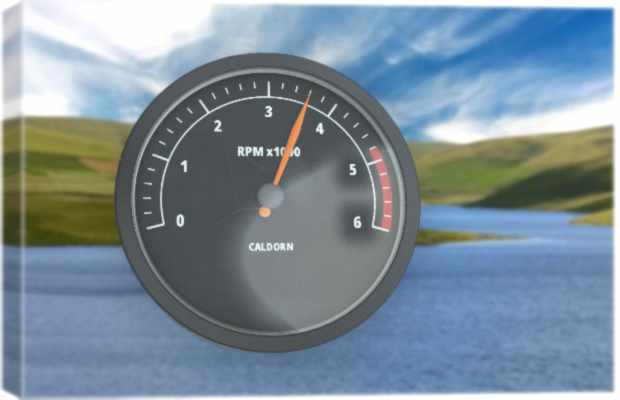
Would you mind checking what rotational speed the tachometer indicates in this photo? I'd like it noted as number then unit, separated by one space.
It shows 3600 rpm
